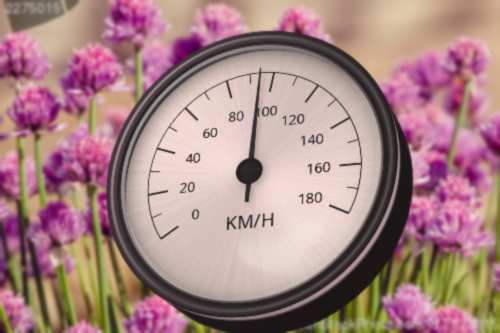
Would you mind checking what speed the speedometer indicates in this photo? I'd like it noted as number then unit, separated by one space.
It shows 95 km/h
